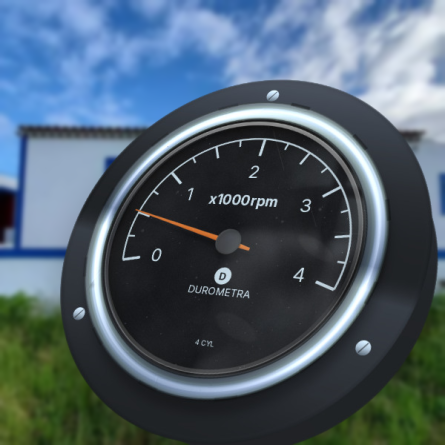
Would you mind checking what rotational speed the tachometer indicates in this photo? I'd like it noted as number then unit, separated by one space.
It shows 500 rpm
